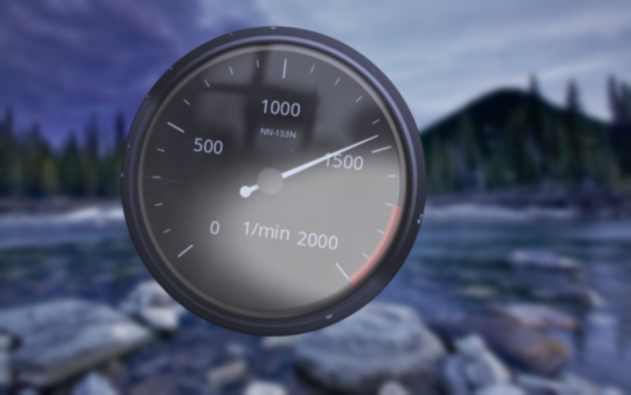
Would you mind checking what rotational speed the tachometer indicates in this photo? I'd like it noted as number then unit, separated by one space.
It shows 1450 rpm
